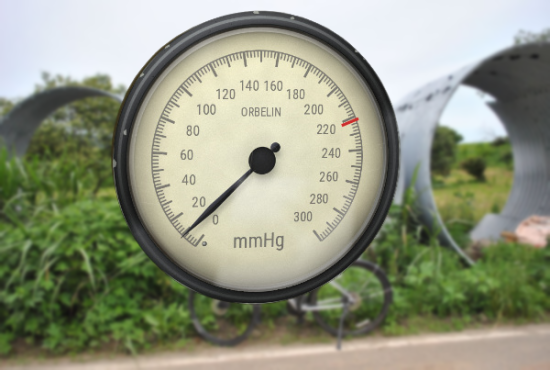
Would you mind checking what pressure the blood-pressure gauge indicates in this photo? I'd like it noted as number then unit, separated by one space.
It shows 10 mmHg
